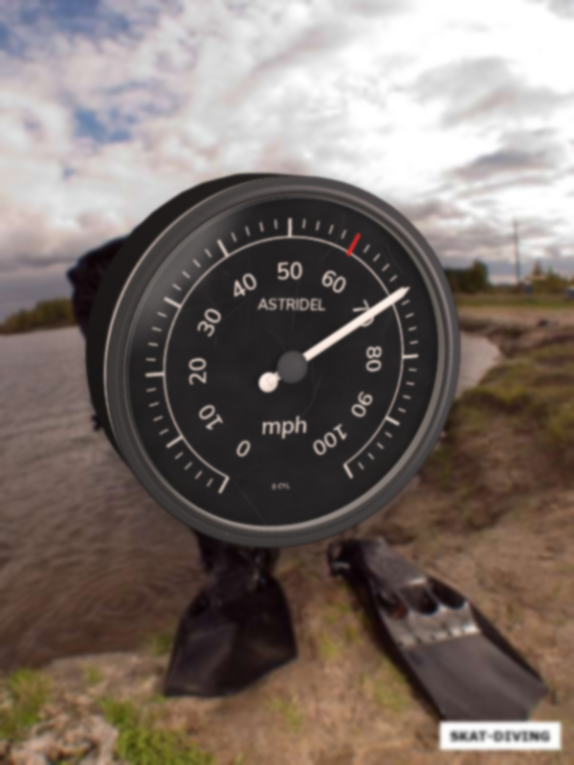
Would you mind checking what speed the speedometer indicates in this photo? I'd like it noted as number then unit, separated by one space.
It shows 70 mph
